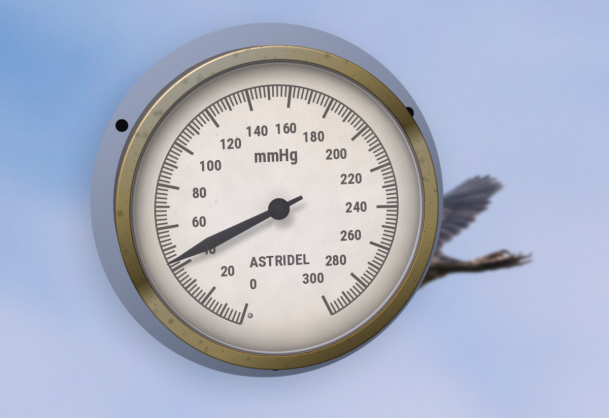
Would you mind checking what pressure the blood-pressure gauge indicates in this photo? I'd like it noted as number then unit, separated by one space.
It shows 44 mmHg
